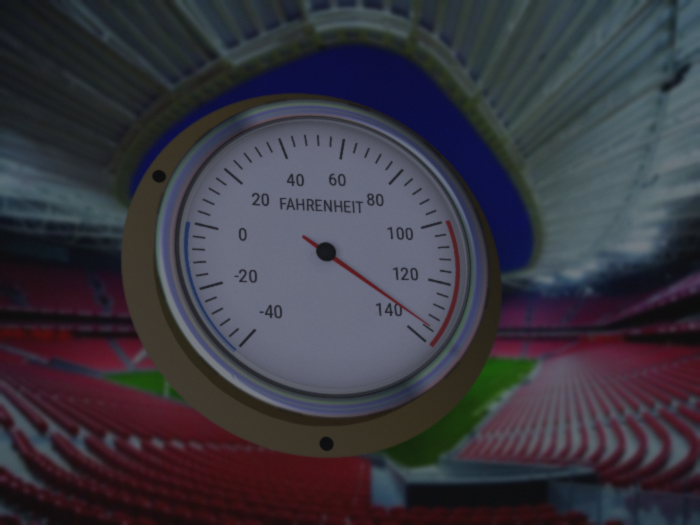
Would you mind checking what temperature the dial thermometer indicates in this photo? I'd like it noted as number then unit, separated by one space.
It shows 136 °F
